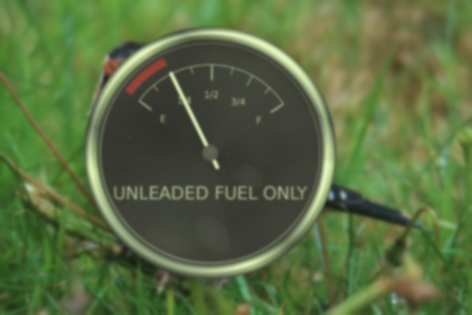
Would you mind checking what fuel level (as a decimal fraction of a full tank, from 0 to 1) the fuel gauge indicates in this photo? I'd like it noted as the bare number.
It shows 0.25
